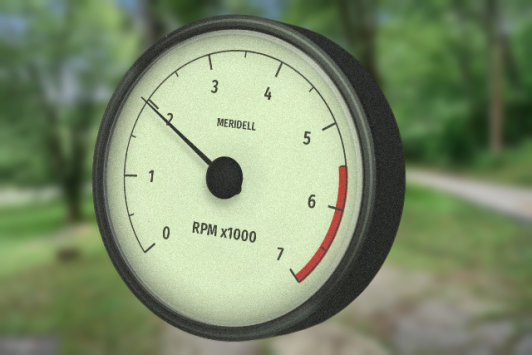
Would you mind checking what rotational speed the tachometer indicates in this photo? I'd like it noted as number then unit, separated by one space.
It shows 2000 rpm
